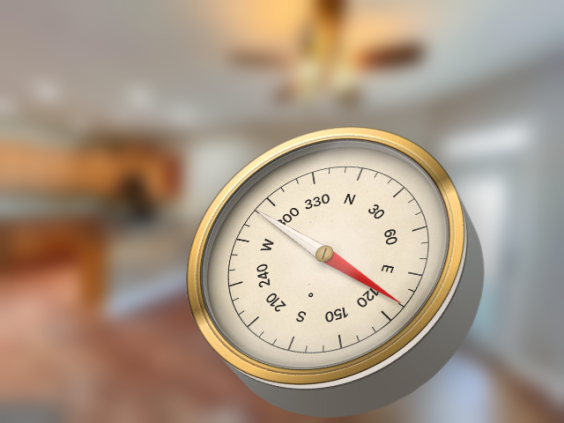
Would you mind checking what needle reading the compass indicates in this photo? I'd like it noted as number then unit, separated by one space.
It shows 110 °
